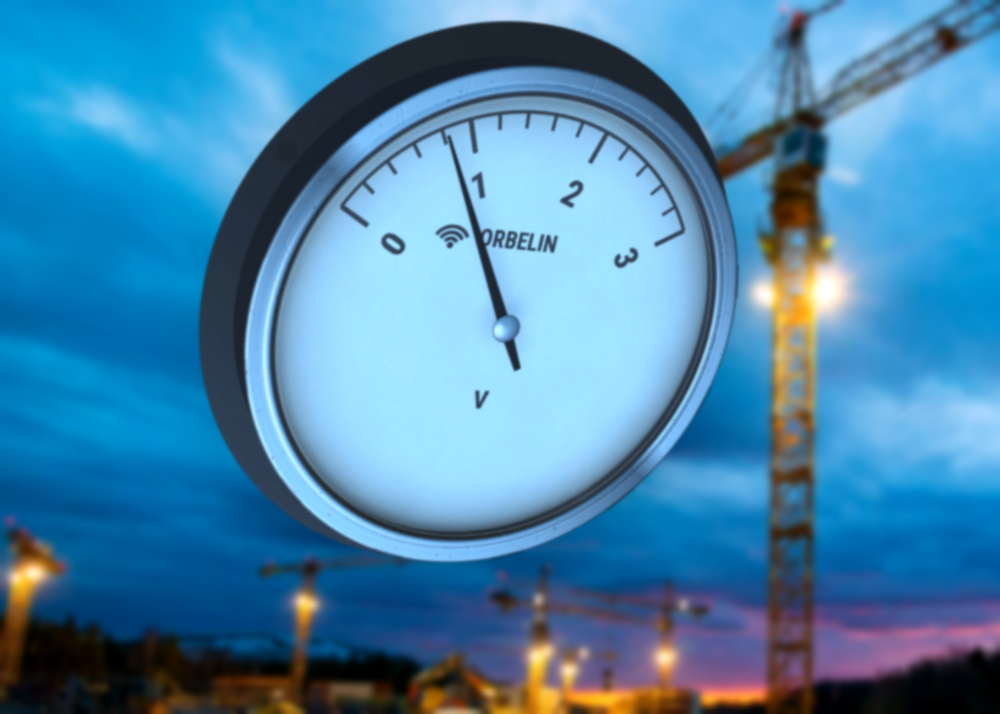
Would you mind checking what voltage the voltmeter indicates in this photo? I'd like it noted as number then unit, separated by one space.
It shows 0.8 V
